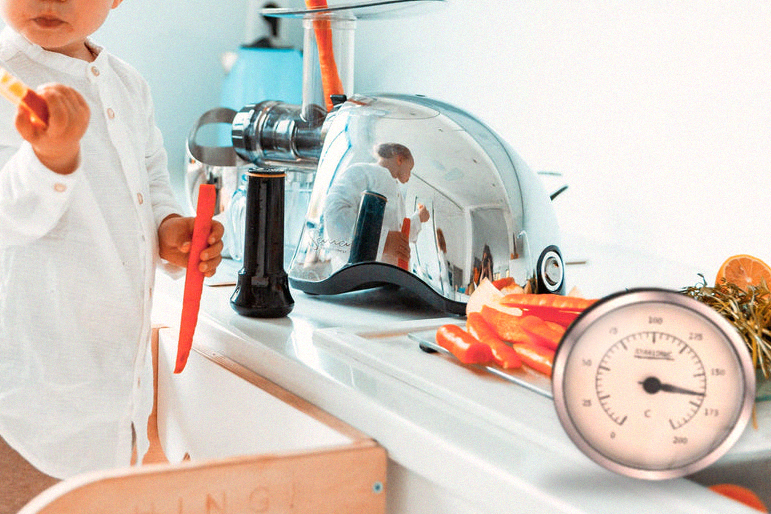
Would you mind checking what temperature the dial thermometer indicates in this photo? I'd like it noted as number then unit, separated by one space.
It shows 165 °C
